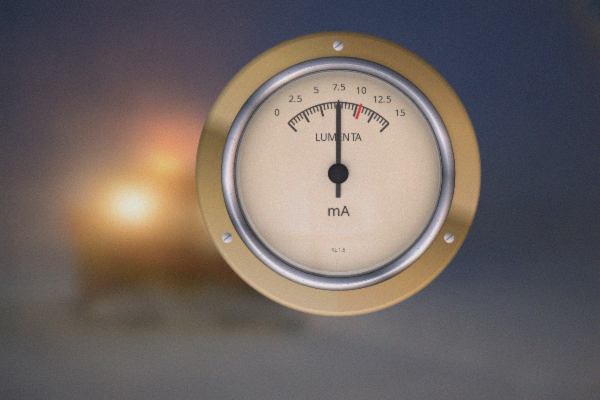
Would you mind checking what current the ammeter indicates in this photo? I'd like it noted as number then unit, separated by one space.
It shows 7.5 mA
